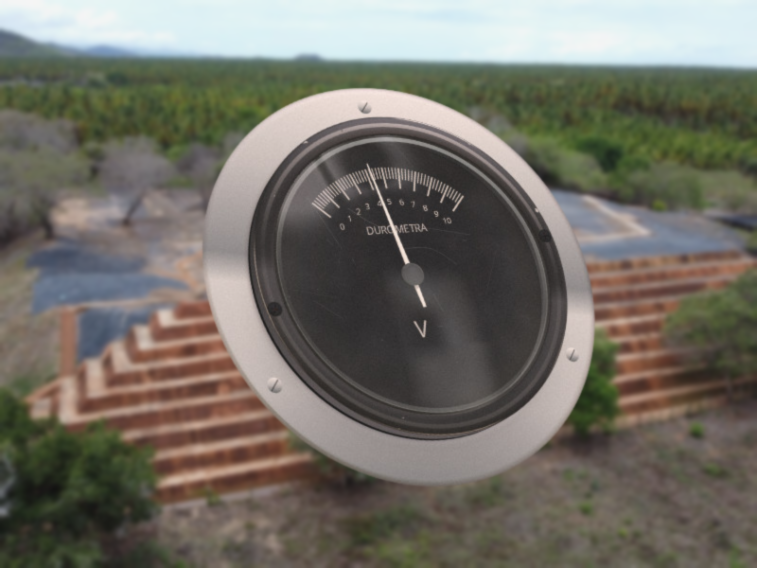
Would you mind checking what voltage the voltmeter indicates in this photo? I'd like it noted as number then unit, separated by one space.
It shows 4 V
